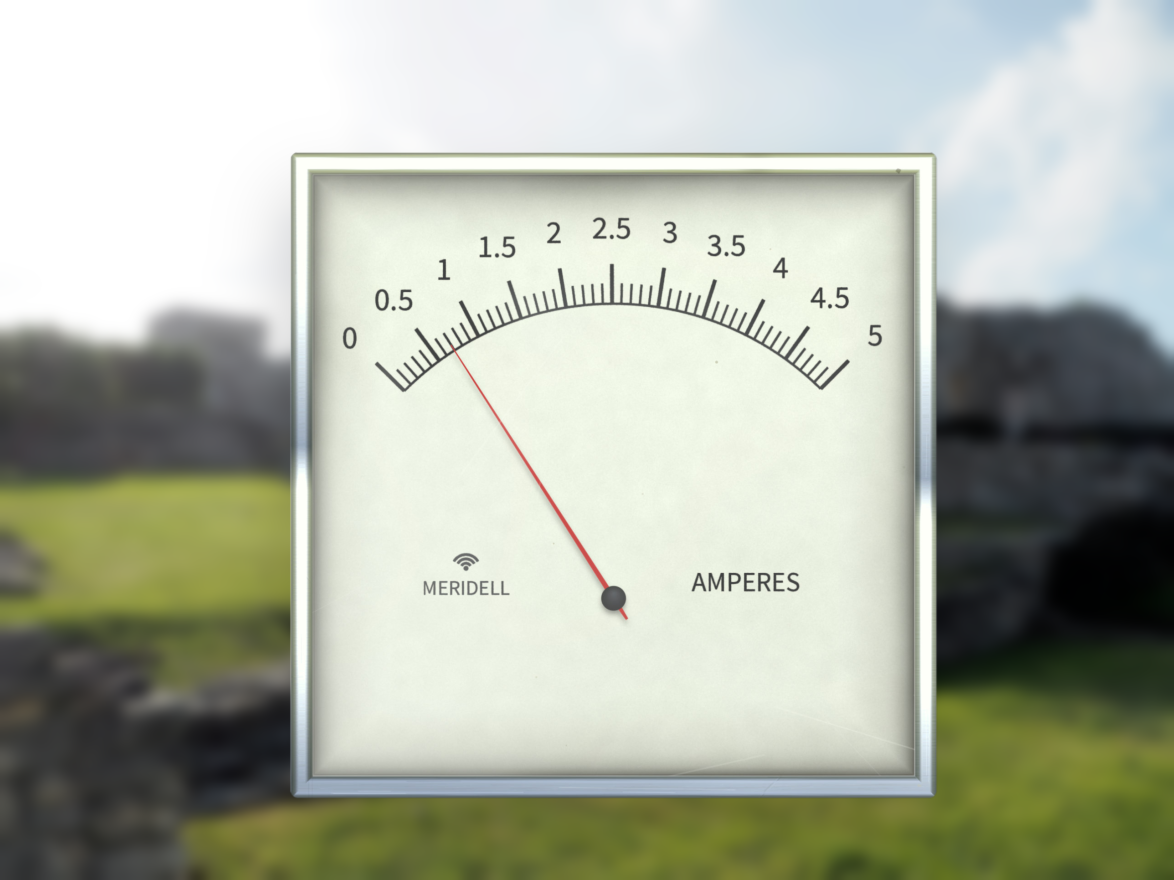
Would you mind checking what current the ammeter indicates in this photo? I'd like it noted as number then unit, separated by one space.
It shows 0.7 A
